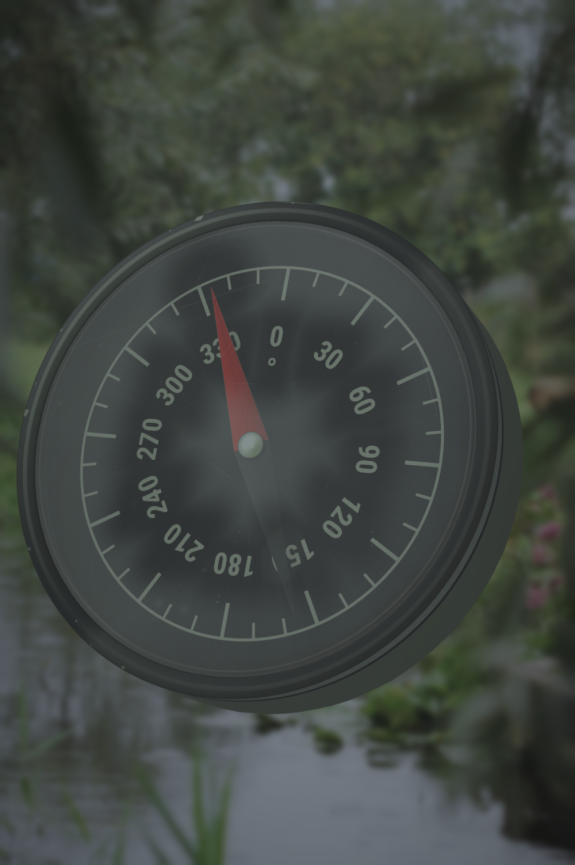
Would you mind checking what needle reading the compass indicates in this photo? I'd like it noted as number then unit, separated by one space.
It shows 335 °
